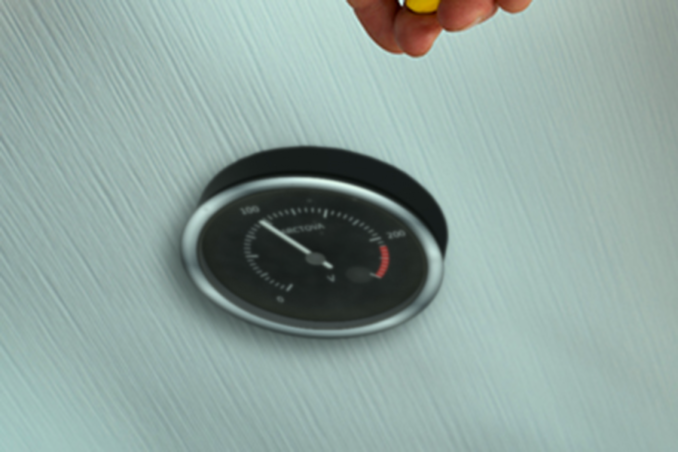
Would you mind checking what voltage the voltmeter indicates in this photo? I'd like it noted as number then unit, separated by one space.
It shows 100 V
